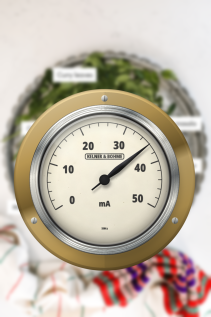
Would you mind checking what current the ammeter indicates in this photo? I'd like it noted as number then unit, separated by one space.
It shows 36 mA
